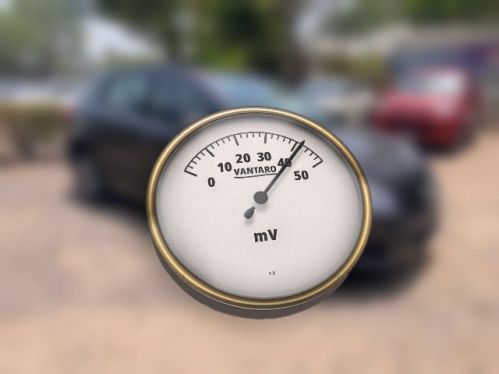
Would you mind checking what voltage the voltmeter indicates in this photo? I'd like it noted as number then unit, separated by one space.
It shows 42 mV
